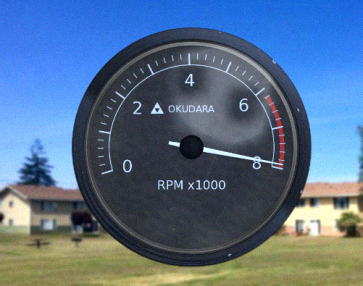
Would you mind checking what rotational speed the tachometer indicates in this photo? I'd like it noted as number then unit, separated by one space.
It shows 7900 rpm
